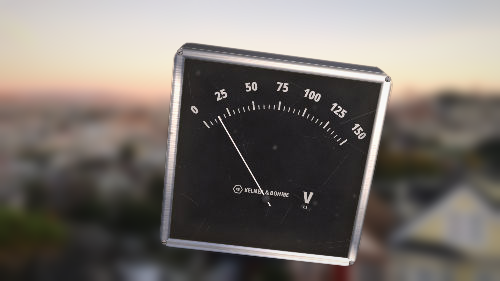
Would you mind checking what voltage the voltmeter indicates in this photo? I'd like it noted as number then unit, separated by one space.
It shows 15 V
